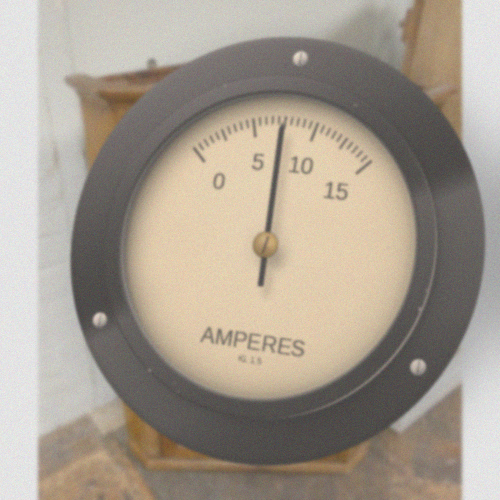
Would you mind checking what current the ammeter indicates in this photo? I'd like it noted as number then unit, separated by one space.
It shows 7.5 A
